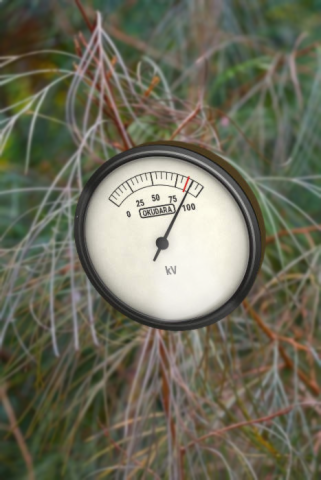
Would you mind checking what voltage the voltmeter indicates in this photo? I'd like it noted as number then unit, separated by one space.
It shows 90 kV
